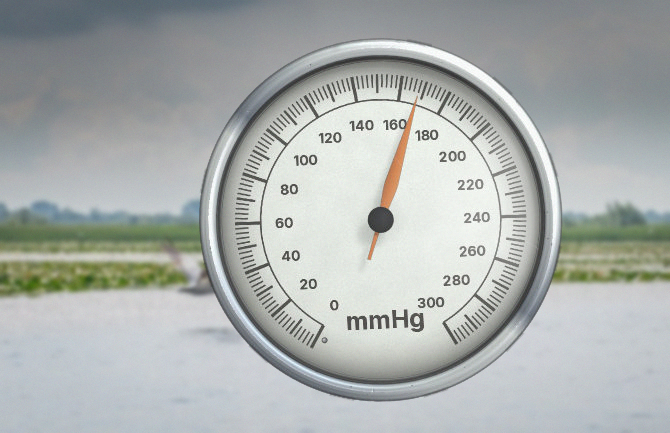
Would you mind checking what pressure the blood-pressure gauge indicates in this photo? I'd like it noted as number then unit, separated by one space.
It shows 168 mmHg
